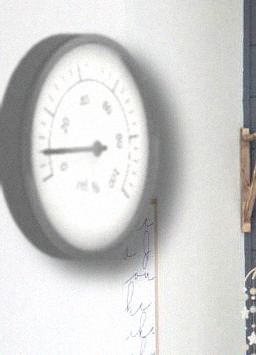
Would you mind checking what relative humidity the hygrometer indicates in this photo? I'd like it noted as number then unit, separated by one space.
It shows 8 %
